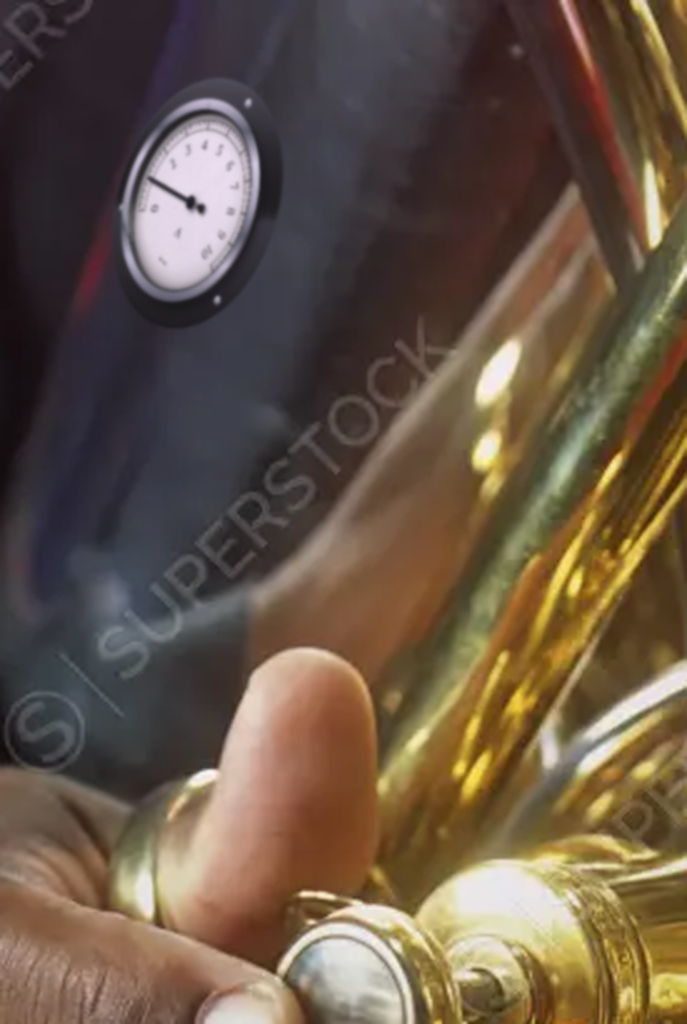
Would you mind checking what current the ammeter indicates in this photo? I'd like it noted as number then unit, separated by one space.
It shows 1 A
